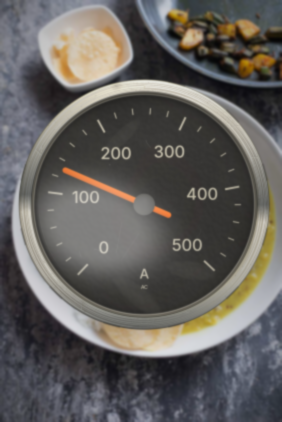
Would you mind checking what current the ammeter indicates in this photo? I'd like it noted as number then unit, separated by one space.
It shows 130 A
